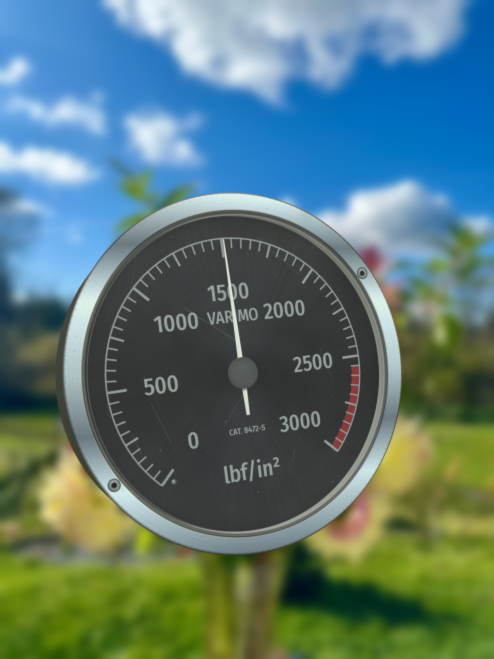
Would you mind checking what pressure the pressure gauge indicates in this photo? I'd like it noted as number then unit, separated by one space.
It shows 1500 psi
